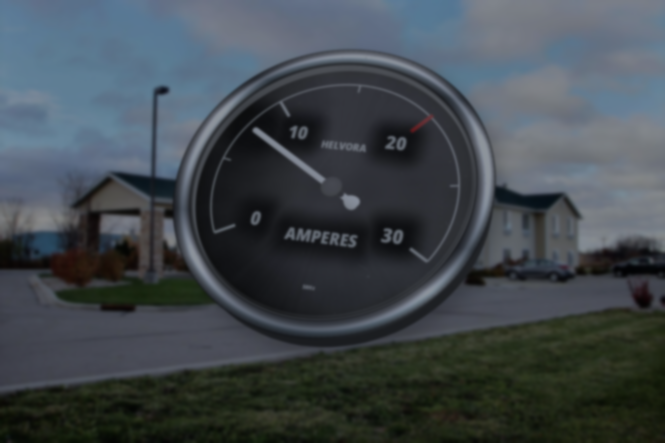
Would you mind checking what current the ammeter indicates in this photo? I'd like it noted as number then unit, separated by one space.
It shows 7.5 A
